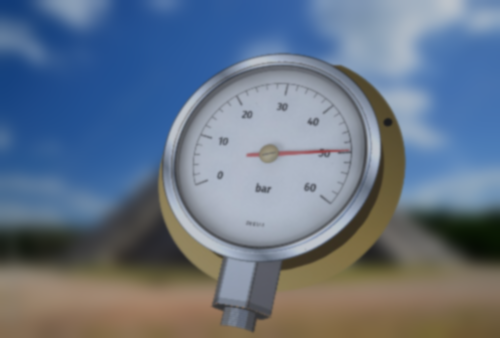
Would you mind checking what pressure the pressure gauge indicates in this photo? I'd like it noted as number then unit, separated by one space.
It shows 50 bar
